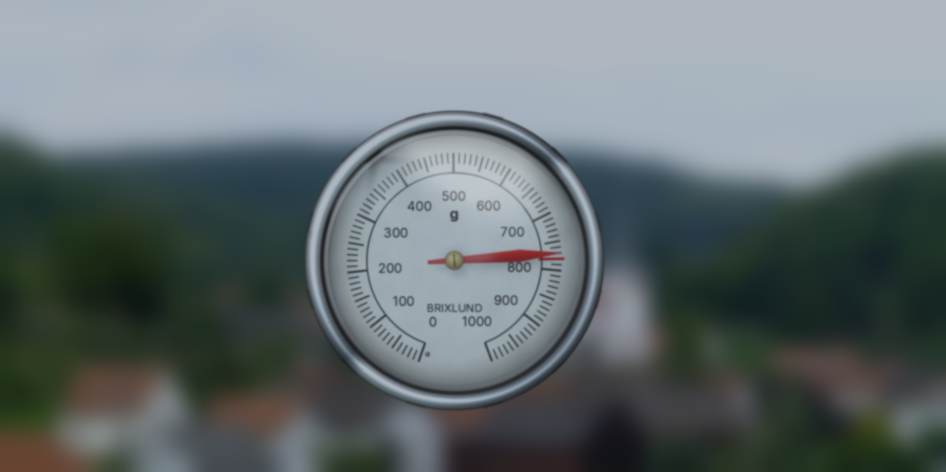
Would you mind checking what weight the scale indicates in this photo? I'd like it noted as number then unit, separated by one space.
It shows 770 g
